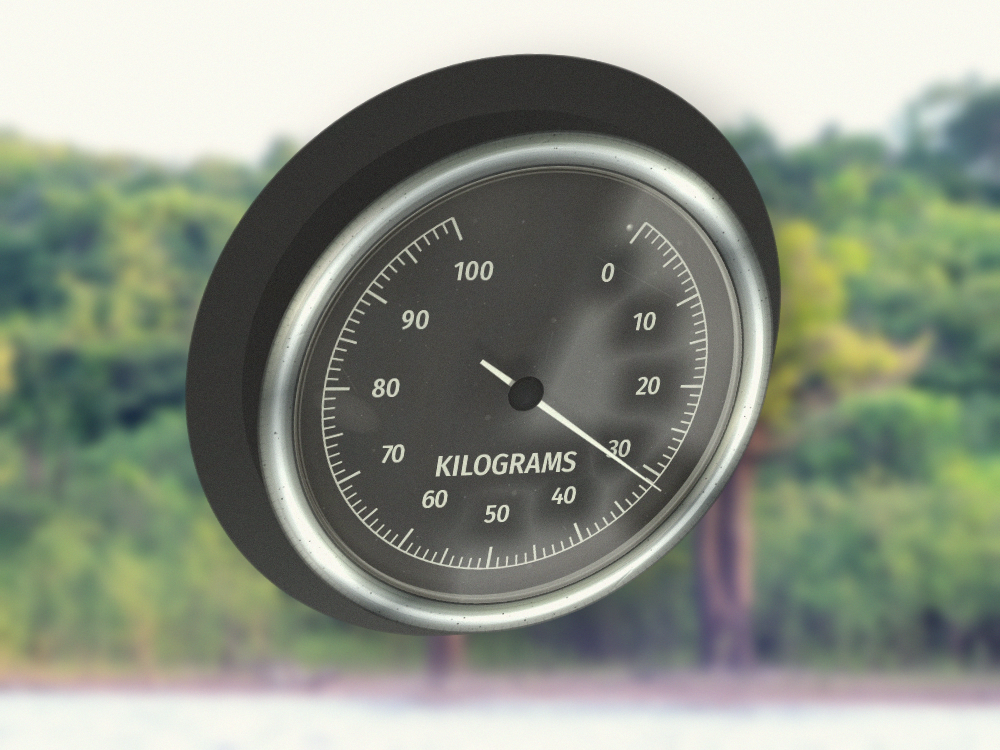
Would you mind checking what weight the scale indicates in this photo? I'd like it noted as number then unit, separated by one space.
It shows 31 kg
